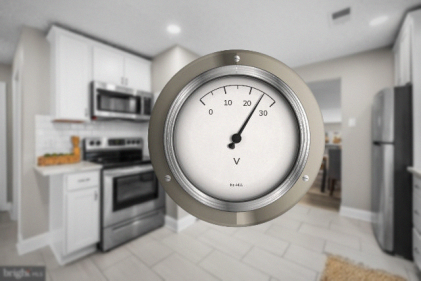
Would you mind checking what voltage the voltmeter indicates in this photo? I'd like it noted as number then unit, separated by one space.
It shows 25 V
